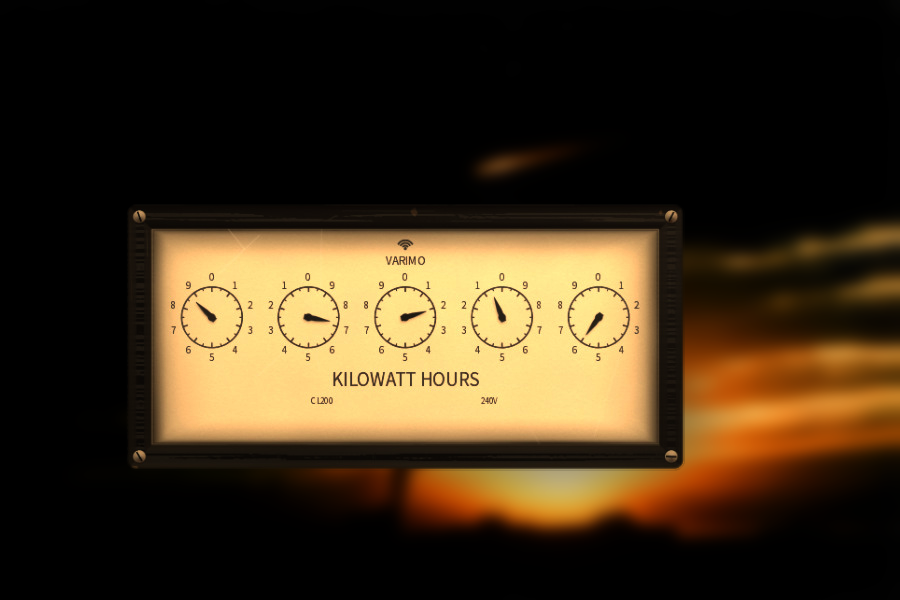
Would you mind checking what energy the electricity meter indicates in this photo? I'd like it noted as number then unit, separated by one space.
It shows 87206 kWh
